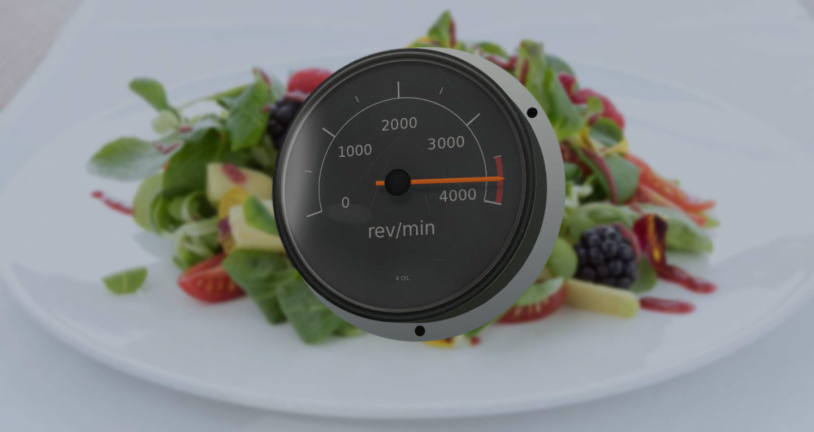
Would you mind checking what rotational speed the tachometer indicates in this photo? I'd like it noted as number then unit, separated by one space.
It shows 3750 rpm
